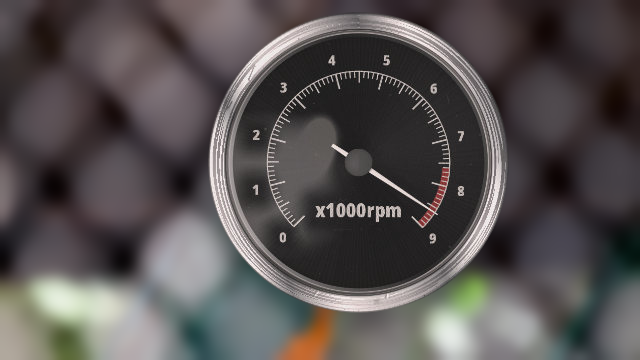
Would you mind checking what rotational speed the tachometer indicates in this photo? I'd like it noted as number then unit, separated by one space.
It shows 8600 rpm
